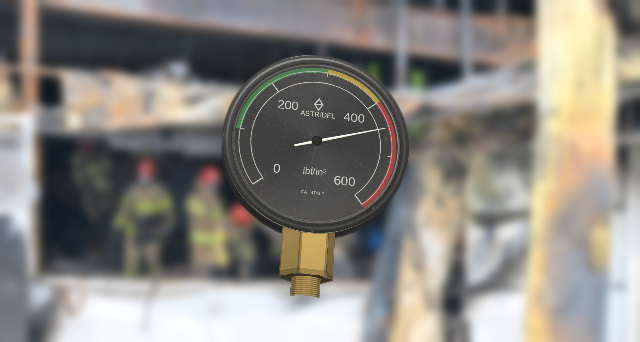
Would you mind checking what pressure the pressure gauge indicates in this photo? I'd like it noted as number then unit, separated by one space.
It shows 450 psi
